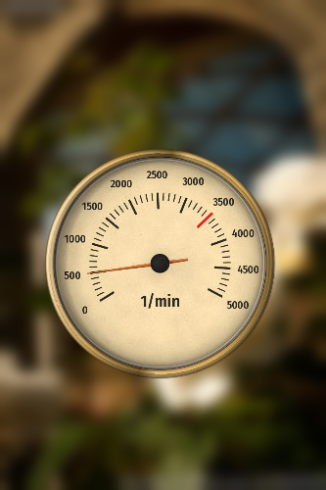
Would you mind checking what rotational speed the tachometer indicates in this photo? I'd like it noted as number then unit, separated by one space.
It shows 500 rpm
